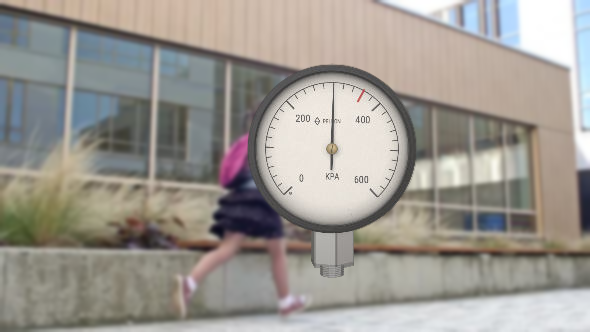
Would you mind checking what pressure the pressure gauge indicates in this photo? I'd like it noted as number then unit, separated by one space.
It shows 300 kPa
